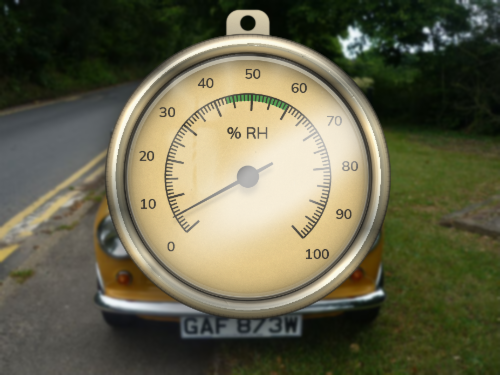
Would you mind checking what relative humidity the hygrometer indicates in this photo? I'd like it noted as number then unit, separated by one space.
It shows 5 %
